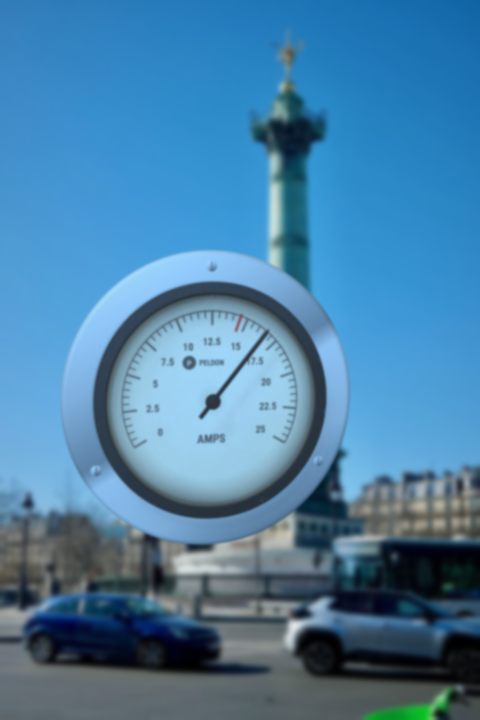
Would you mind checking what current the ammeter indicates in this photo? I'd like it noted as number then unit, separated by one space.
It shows 16.5 A
